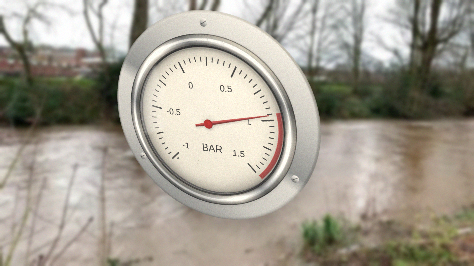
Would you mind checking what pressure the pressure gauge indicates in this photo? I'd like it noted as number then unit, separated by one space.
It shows 0.95 bar
